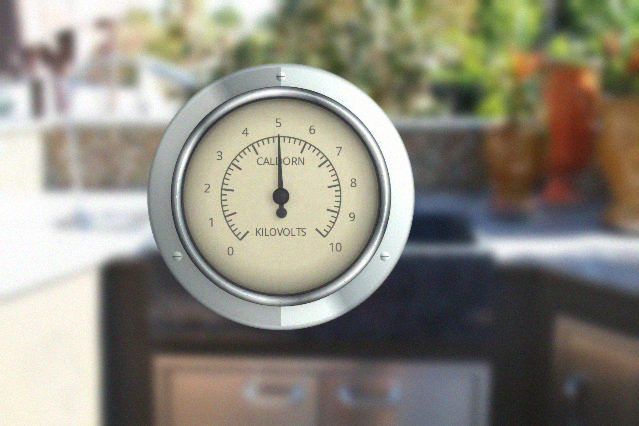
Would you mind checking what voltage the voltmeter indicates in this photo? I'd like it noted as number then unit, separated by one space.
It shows 5 kV
